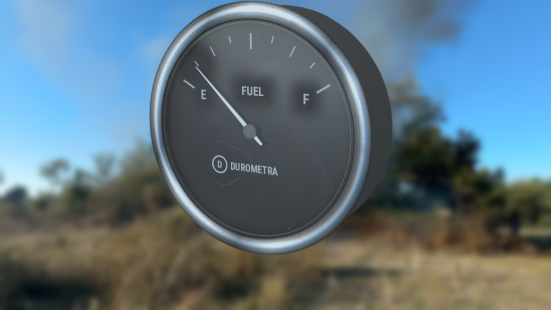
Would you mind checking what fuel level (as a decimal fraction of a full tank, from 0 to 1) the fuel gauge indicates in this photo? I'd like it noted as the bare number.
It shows 0.125
